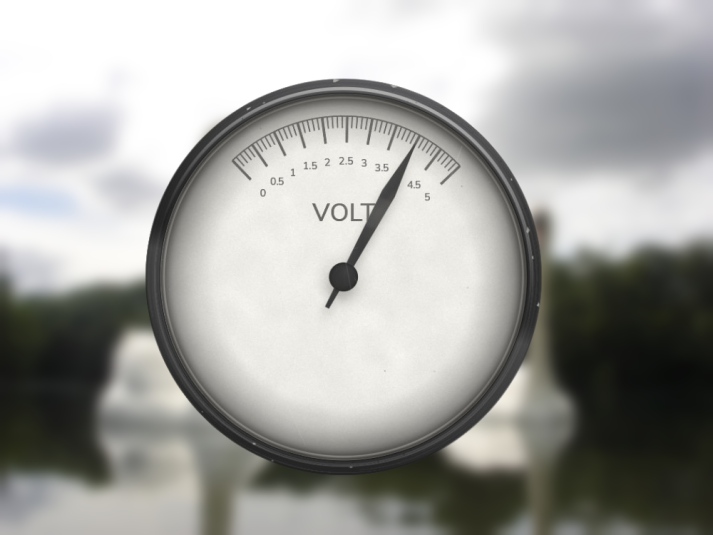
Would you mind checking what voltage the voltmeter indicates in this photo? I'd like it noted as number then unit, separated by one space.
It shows 4 V
